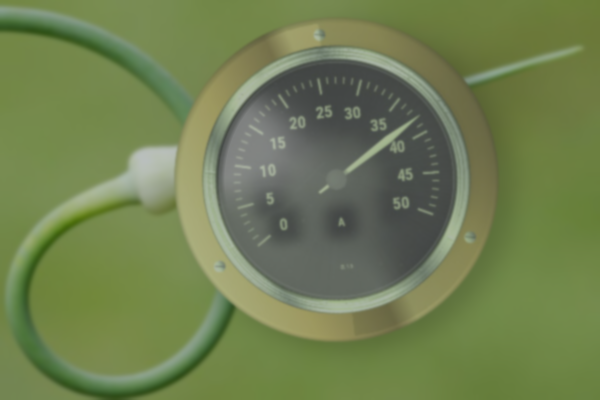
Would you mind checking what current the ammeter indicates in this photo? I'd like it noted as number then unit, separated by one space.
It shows 38 A
